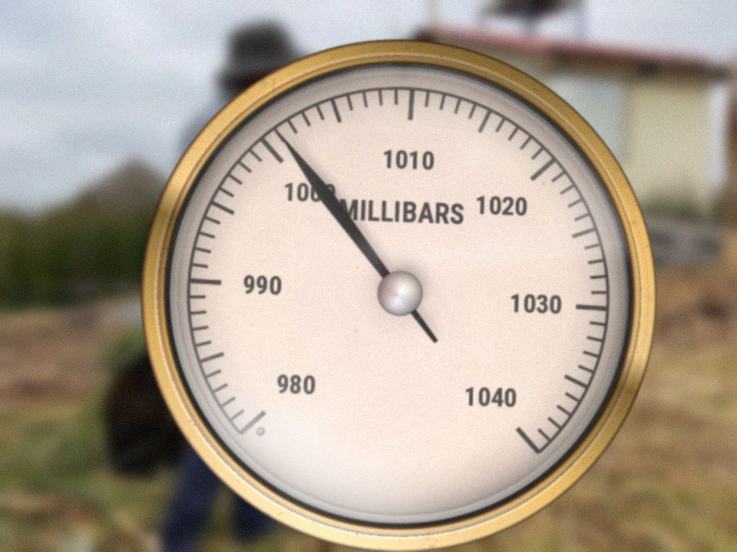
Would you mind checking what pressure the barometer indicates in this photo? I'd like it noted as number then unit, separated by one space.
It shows 1001 mbar
